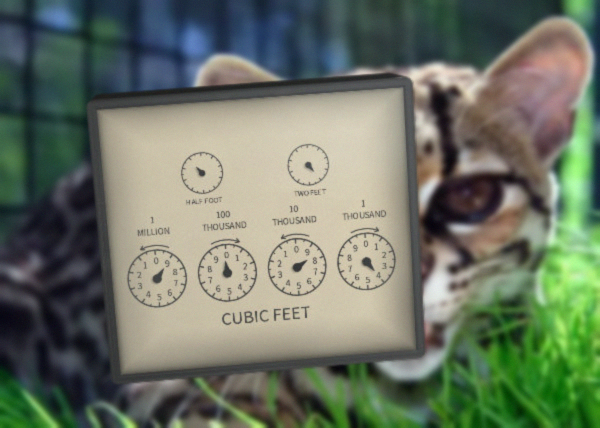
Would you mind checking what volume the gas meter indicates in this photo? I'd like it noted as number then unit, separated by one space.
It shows 898400 ft³
